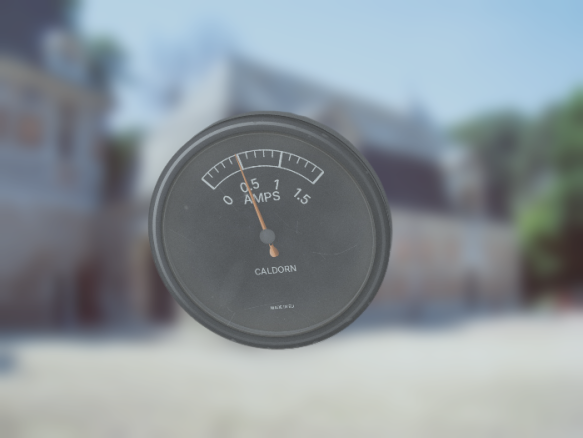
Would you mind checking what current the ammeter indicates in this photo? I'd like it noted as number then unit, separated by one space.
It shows 0.5 A
